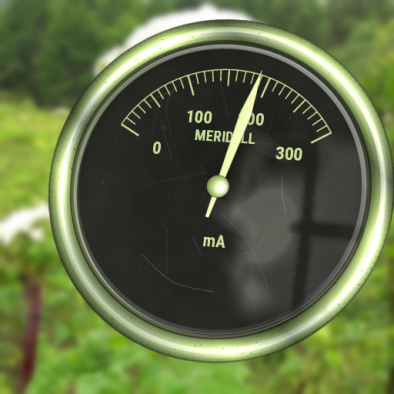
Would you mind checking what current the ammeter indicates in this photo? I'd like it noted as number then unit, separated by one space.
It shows 190 mA
